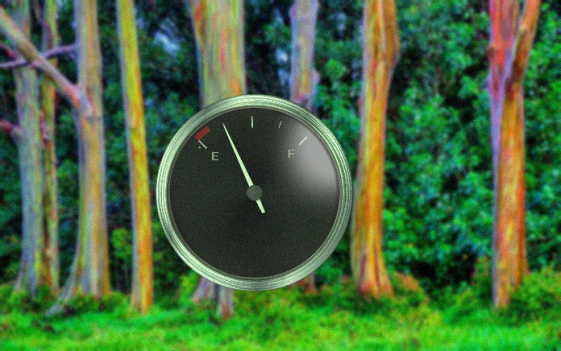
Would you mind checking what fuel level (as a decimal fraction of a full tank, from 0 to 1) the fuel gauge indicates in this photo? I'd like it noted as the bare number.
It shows 0.25
